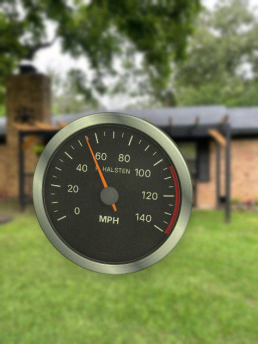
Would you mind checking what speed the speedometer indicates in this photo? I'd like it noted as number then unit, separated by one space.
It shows 55 mph
